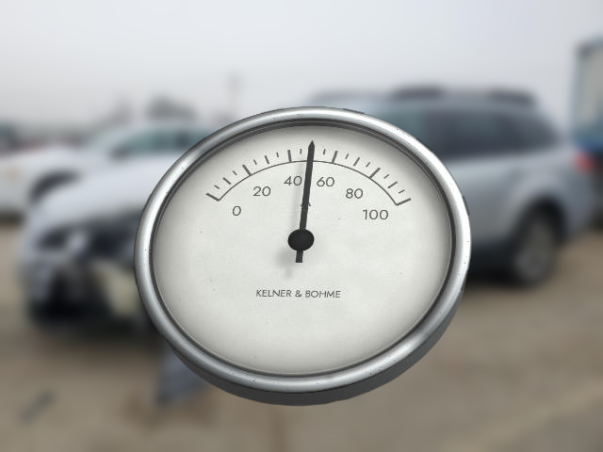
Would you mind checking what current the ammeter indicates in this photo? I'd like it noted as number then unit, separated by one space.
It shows 50 A
